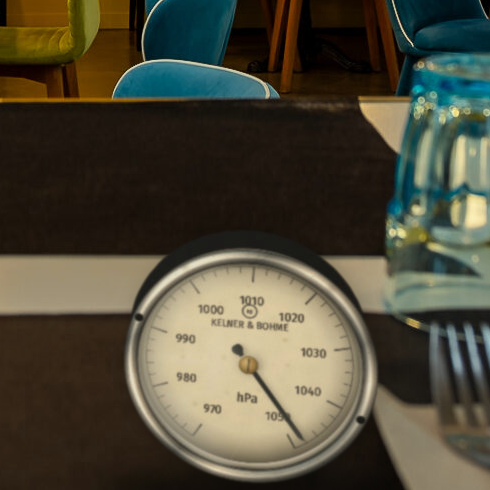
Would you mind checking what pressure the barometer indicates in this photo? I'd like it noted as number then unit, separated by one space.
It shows 1048 hPa
